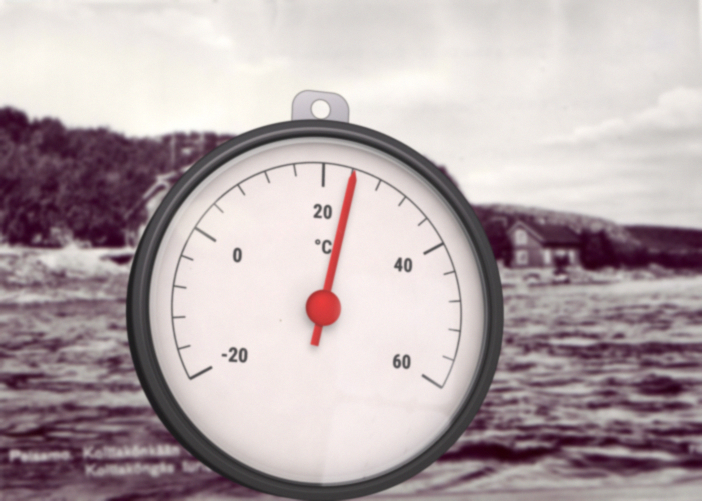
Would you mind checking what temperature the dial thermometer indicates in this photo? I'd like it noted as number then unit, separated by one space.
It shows 24 °C
